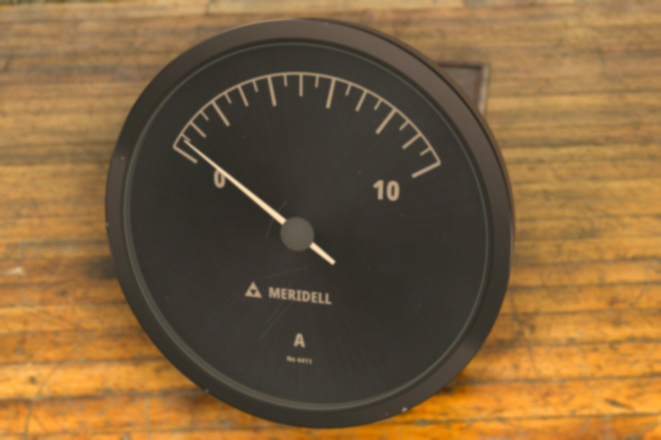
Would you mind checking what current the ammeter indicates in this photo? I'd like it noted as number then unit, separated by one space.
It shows 0.5 A
